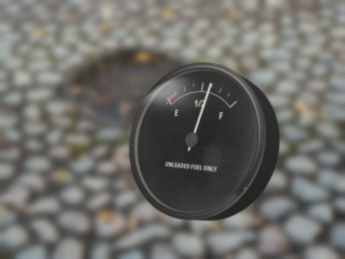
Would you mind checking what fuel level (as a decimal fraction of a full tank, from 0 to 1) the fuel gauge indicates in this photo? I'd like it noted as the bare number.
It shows 0.625
